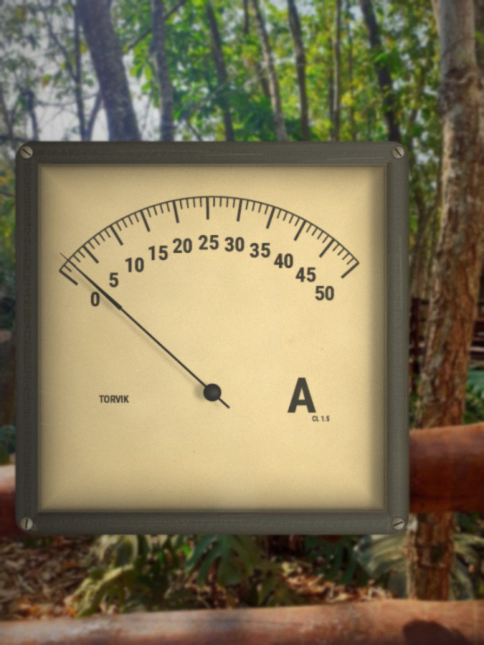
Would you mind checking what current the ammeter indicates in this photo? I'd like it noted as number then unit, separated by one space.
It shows 2 A
